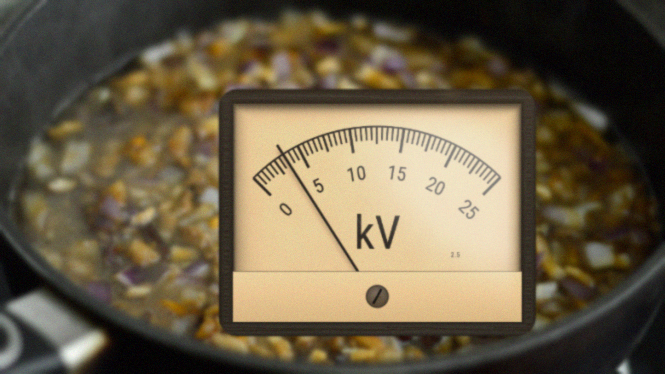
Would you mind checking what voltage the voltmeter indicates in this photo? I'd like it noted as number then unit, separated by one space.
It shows 3.5 kV
